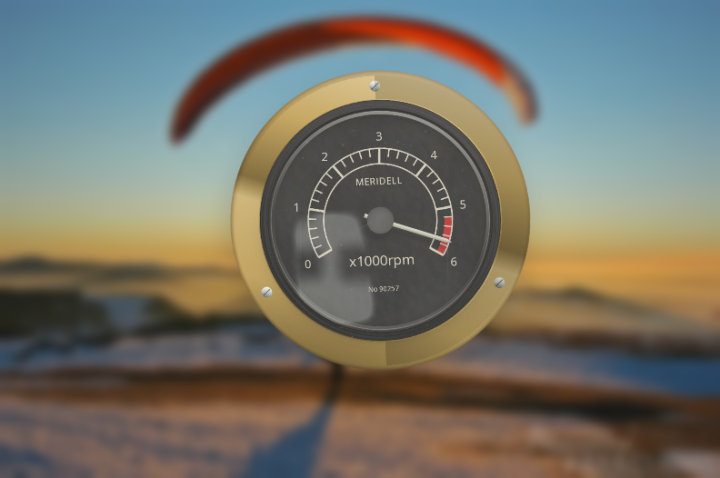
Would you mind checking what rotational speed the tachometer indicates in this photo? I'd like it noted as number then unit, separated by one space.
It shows 5700 rpm
